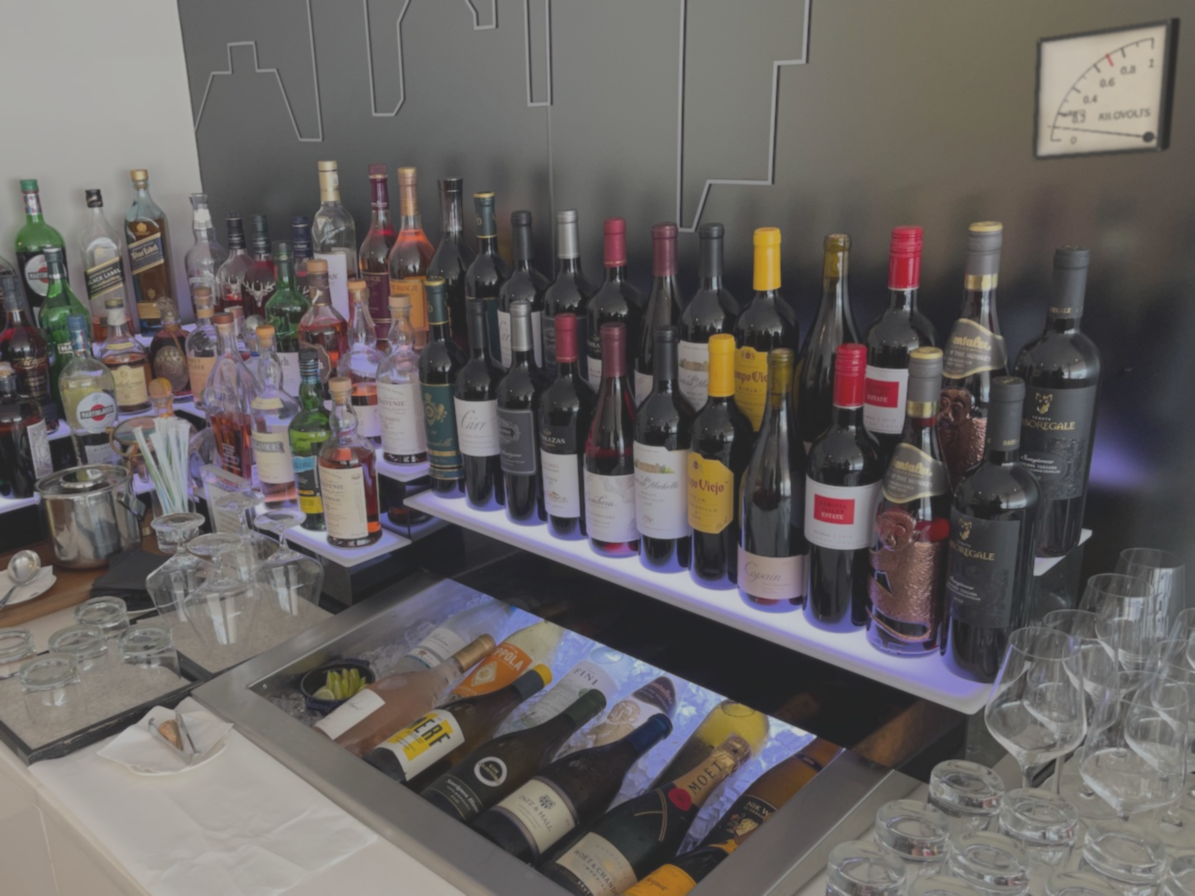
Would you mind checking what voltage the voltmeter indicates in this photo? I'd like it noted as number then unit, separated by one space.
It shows 0.1 kV
